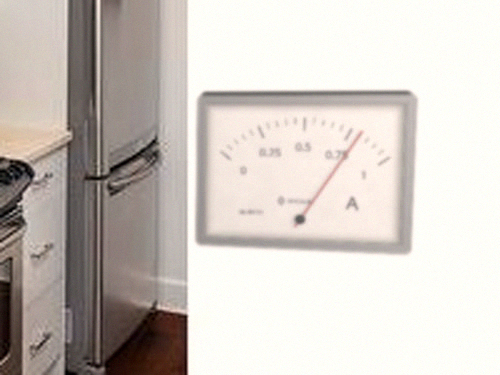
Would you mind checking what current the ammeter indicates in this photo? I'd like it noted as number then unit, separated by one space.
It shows 0.8 A
